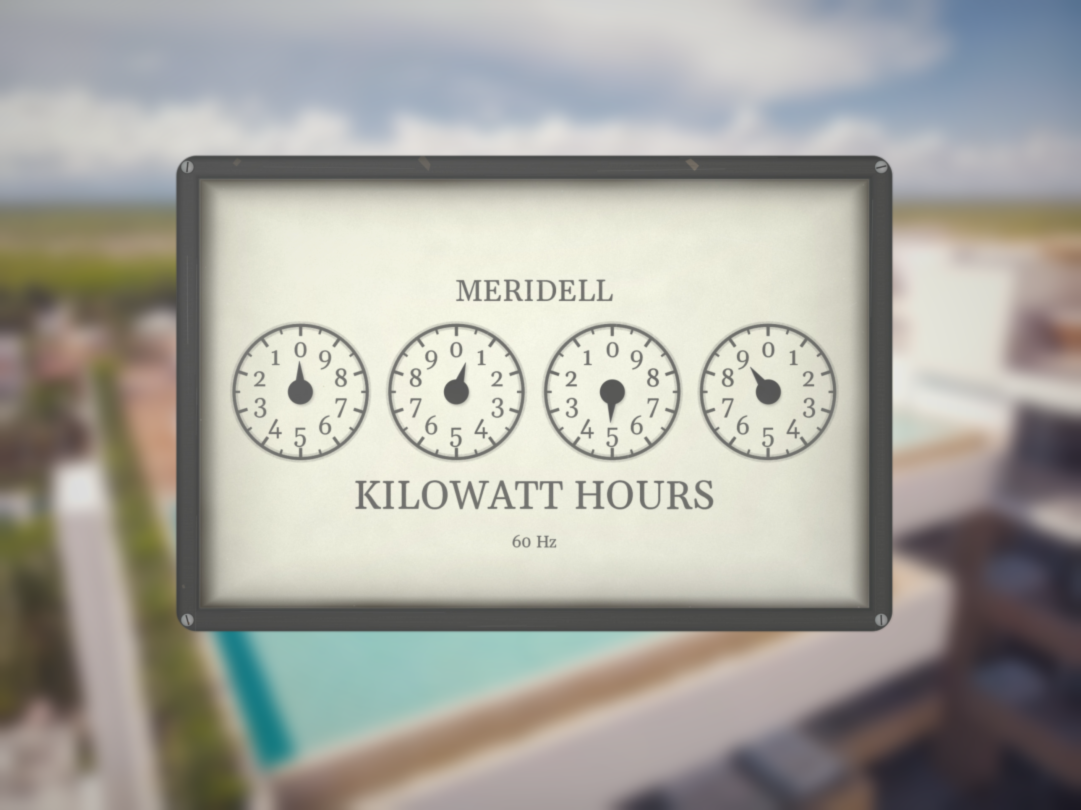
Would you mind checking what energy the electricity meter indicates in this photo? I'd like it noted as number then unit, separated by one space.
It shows 49 kWh
